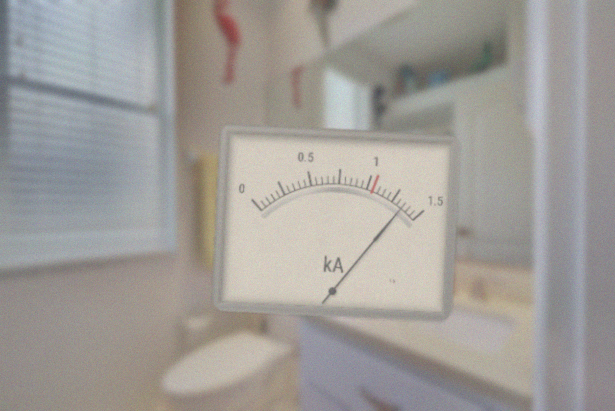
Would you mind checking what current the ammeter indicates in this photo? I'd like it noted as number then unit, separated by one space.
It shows 1.35 kA
